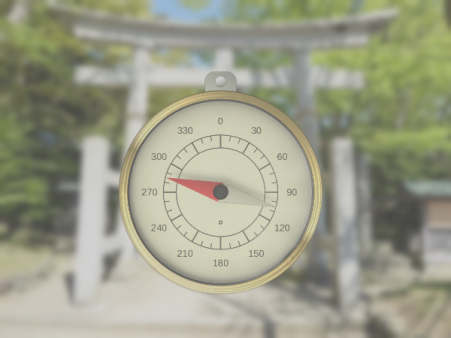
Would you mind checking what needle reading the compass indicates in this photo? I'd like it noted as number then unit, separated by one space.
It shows 285 °
